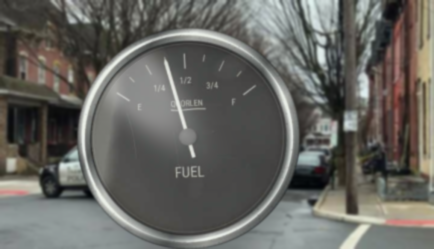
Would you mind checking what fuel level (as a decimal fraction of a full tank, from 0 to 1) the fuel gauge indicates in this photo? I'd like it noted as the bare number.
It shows 0.375
